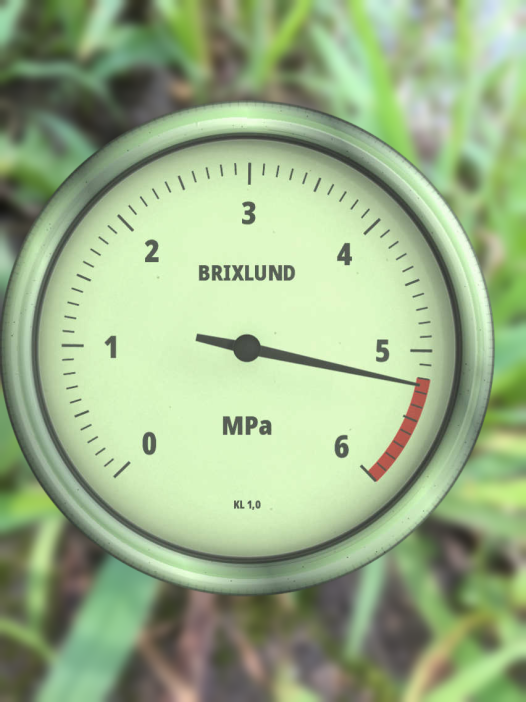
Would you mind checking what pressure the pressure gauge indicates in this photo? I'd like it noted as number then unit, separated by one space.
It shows 5.25 MPa
